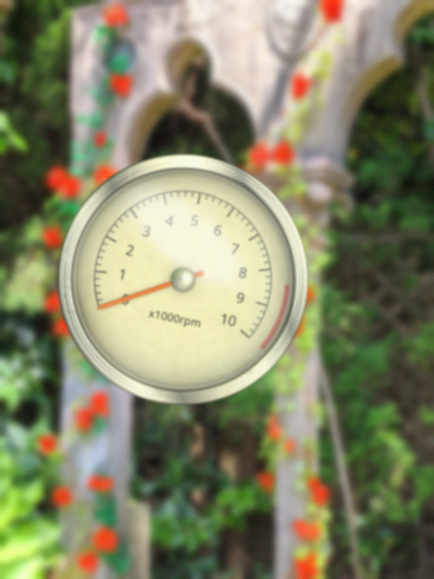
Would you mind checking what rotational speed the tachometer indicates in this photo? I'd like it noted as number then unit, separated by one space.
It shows 0 rpm
